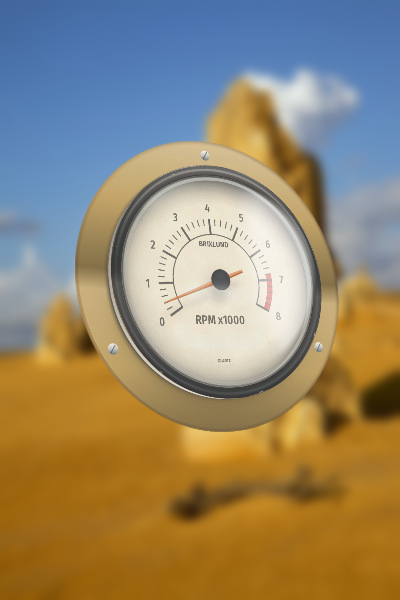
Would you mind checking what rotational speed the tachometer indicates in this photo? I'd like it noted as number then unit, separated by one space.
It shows 400 rpm
